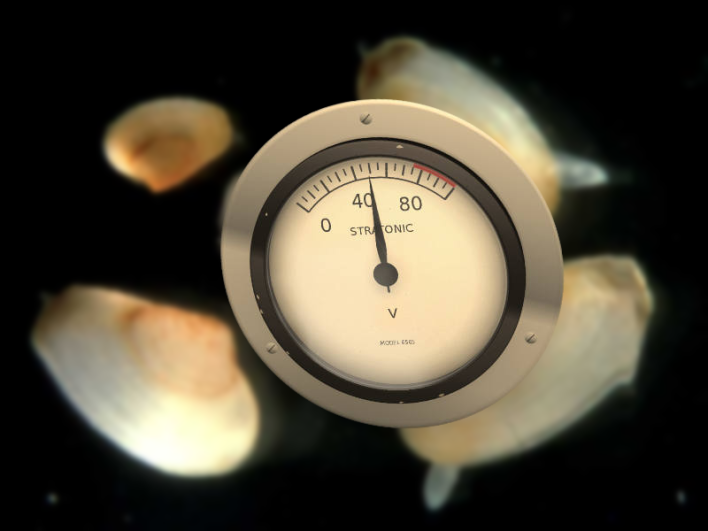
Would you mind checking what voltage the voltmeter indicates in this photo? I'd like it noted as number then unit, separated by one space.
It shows 50 V
